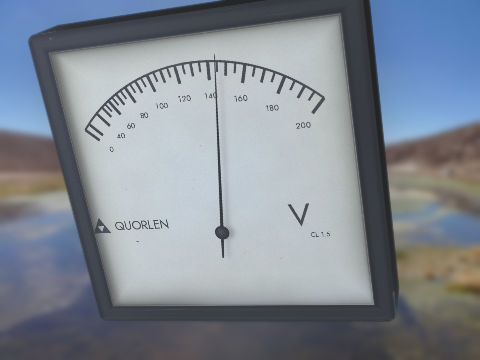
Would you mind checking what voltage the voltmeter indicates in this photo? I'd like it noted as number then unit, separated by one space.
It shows 145 V
